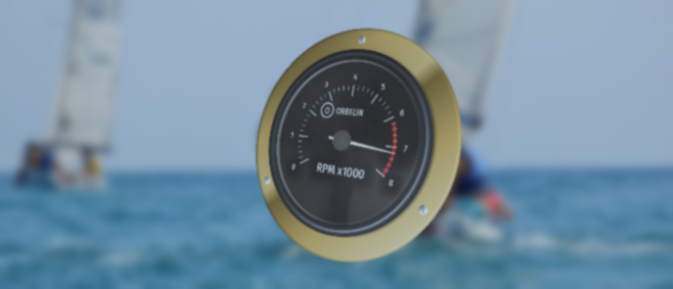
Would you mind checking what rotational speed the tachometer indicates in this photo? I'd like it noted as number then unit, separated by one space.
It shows 7200 rpm
